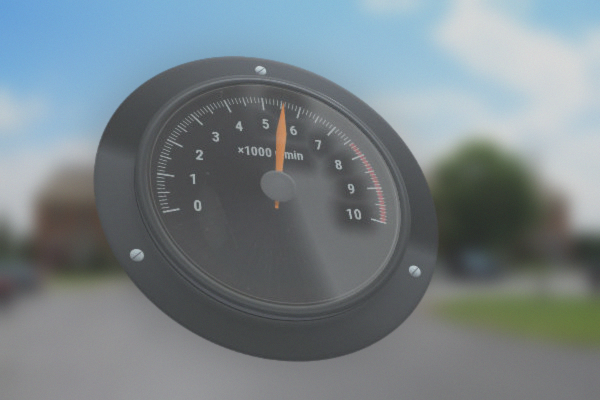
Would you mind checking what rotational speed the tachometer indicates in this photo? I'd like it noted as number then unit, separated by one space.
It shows 5500 rpm
